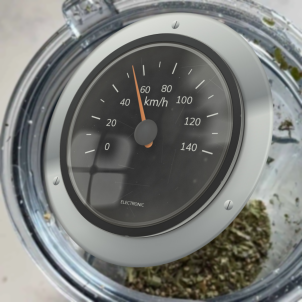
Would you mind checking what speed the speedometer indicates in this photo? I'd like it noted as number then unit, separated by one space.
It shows 55 km/h
